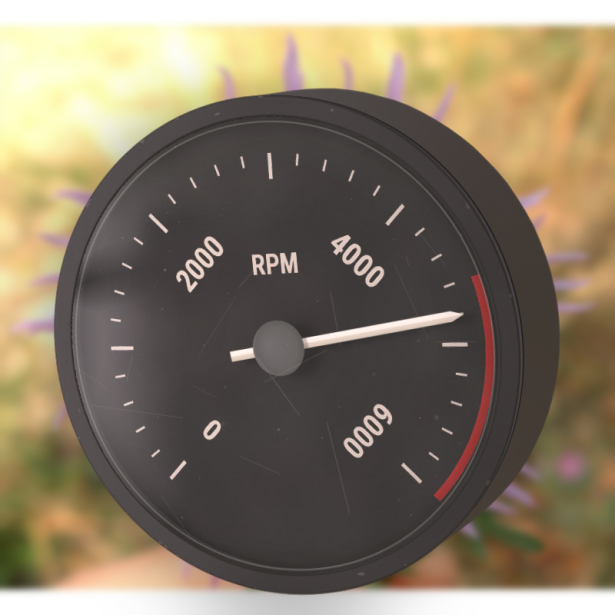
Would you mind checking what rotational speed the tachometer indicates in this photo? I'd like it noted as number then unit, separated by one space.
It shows 4800 rpm
